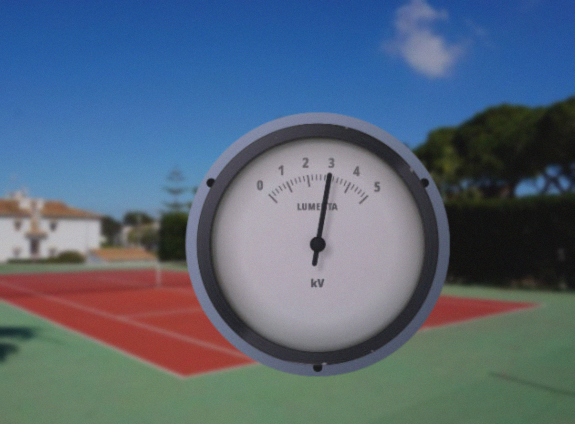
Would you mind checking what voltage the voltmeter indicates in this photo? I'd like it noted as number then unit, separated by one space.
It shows 3 kV
